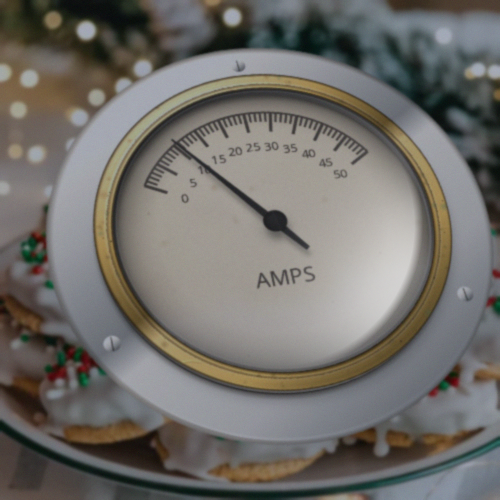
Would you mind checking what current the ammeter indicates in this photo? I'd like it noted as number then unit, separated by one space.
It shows 10 A
